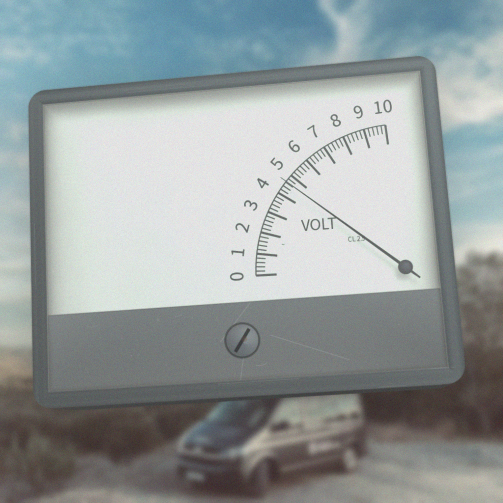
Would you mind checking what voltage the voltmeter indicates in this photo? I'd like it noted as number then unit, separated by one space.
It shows 4.6 V
